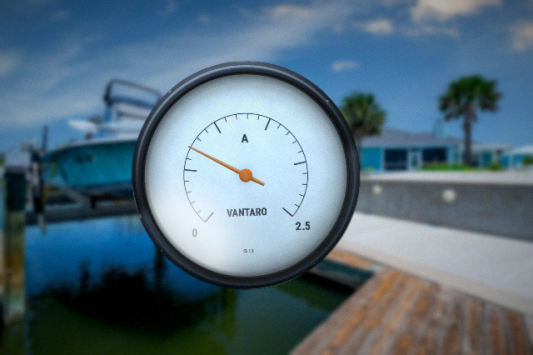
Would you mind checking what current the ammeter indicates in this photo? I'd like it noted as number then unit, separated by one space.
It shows 0.7 A
